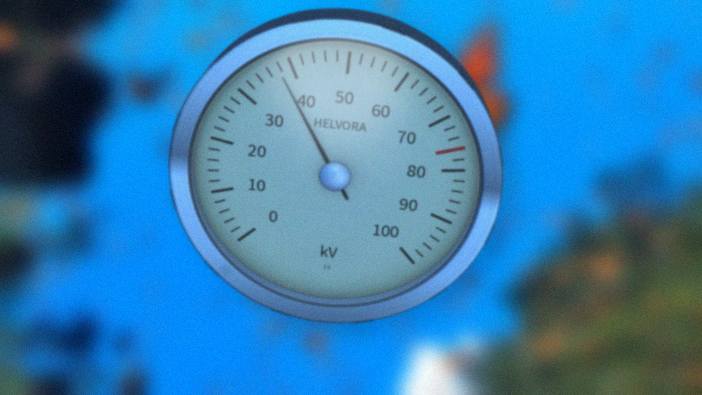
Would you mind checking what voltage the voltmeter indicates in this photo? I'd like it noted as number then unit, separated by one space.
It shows 38 kV
